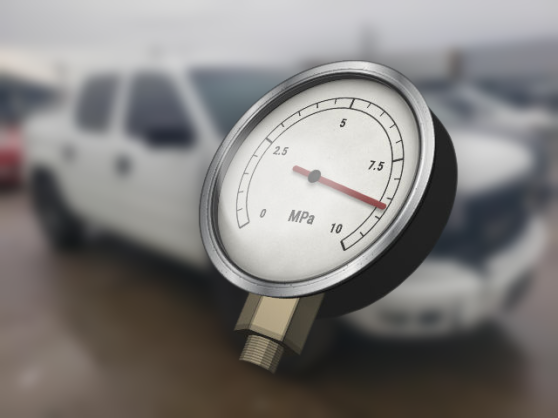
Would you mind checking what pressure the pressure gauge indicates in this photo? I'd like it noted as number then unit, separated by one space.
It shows 8.75 MPa
